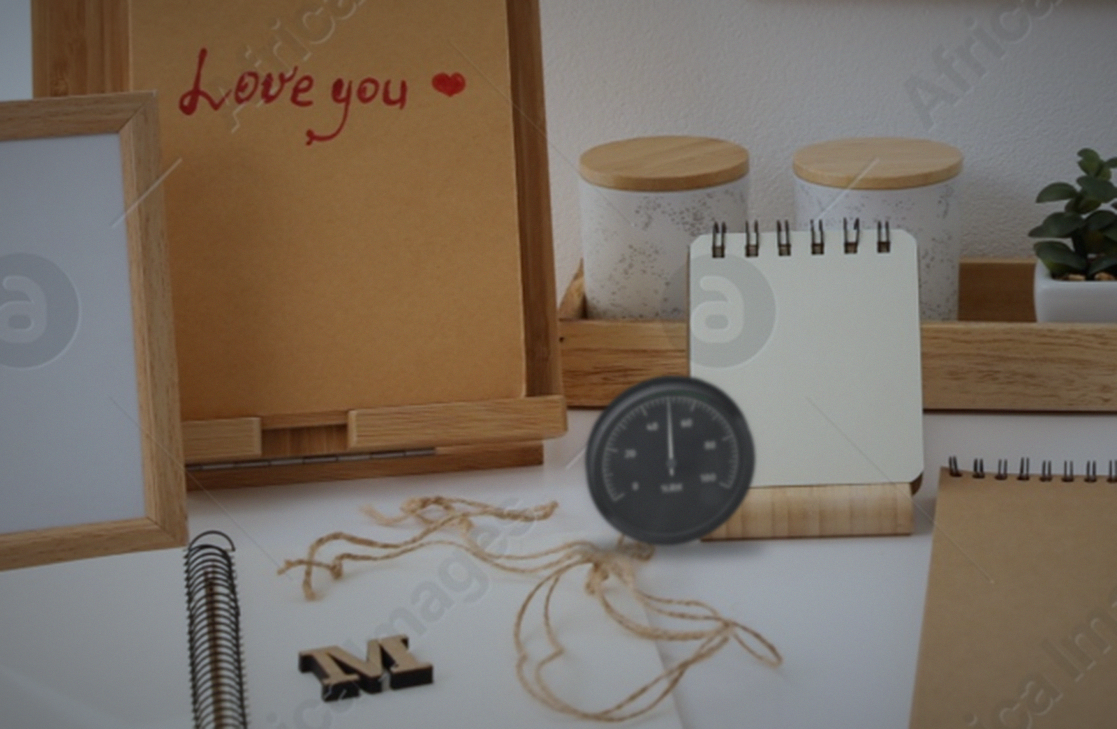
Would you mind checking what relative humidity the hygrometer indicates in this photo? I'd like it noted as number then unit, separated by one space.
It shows 50 %
